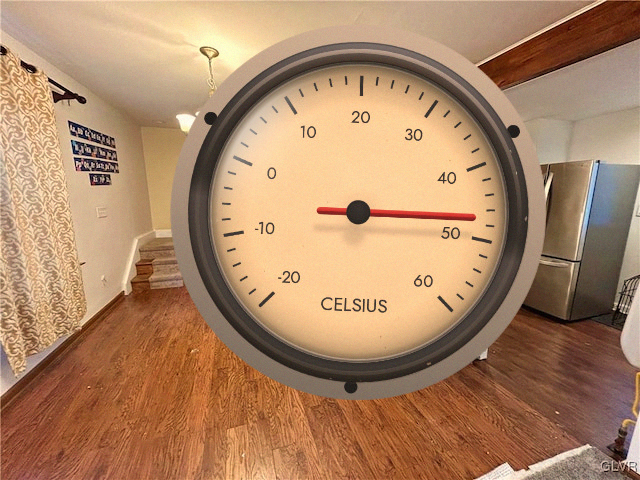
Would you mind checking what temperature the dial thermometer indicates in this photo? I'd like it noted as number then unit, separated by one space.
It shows 47 °C
